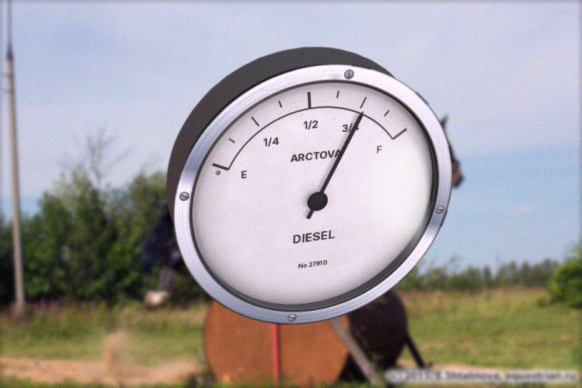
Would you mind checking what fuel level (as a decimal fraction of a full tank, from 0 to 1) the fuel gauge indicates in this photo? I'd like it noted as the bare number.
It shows 0.75
